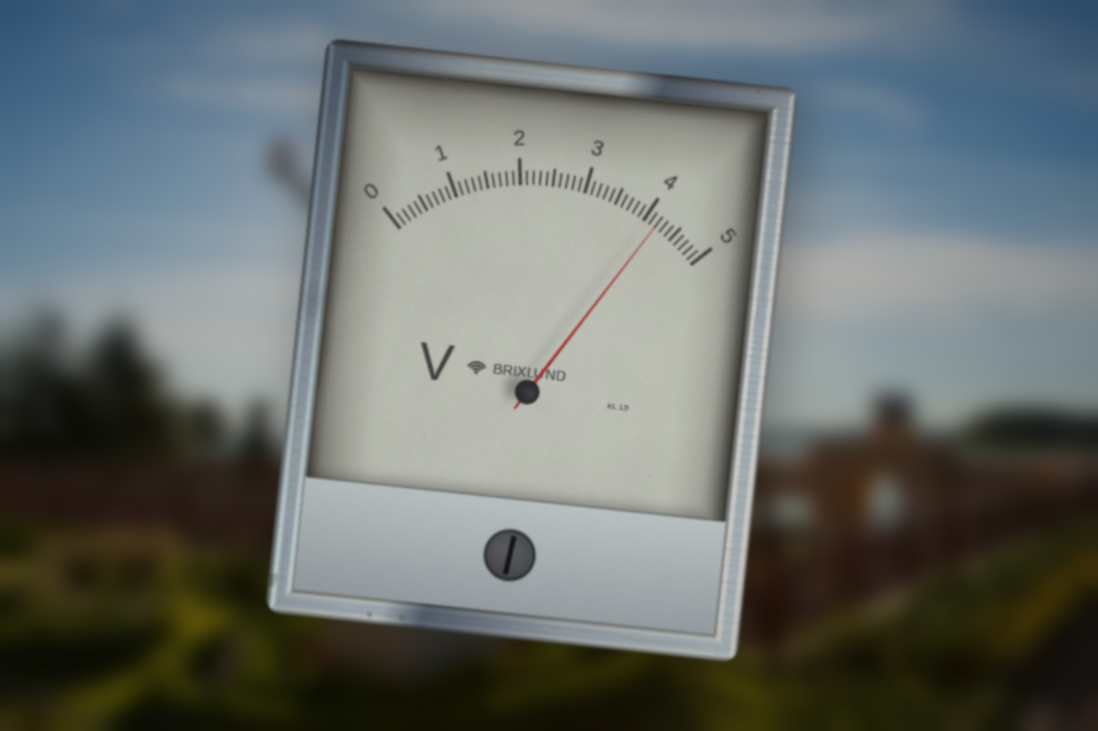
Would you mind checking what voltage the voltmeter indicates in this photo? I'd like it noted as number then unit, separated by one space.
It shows 4.2 V
